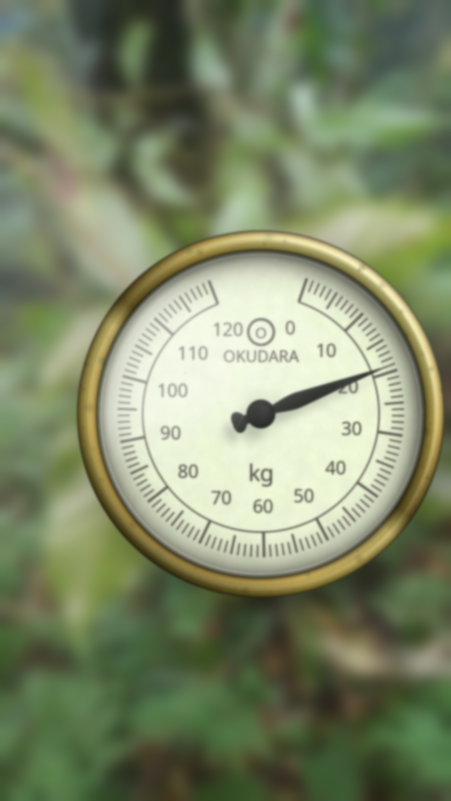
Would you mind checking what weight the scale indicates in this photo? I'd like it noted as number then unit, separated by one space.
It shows 19 kg
